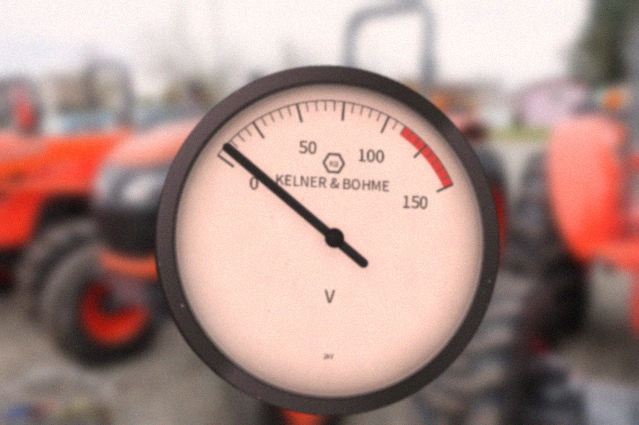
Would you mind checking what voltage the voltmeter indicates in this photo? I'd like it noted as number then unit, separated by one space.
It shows 5 V
